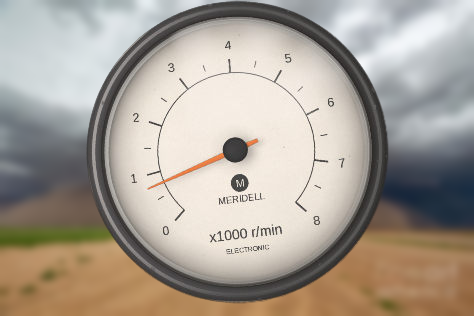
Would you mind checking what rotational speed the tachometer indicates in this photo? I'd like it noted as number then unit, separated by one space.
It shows 750 rpm
